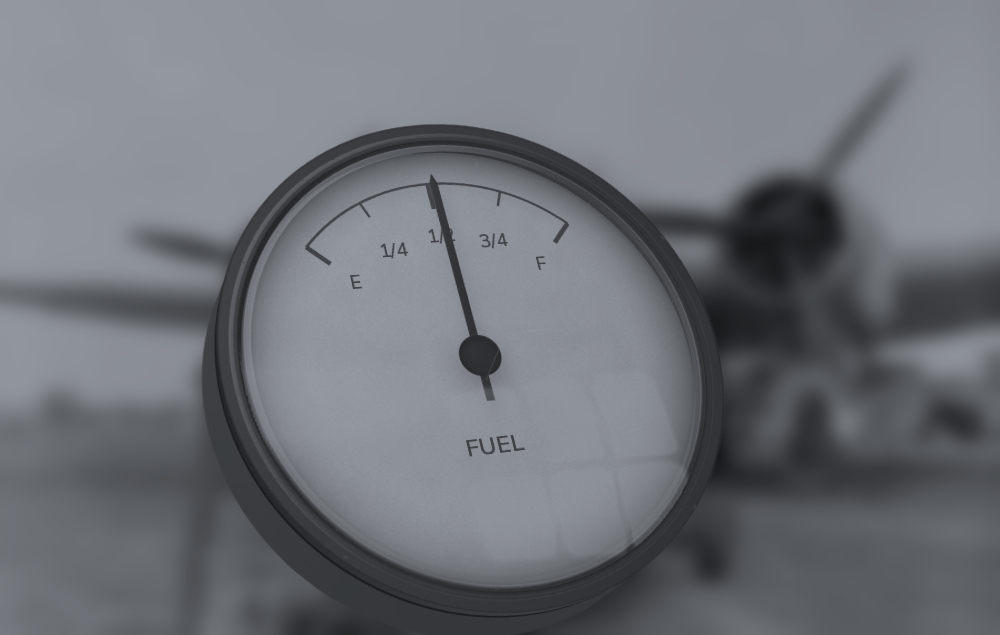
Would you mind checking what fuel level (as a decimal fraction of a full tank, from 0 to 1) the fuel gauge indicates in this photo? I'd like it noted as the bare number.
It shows 0.5
